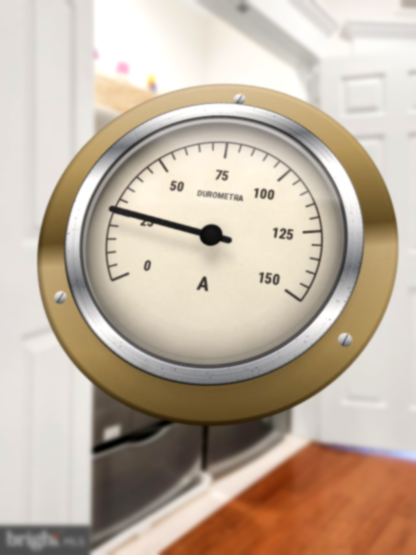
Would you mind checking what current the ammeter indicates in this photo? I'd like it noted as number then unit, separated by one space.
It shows 25 A
